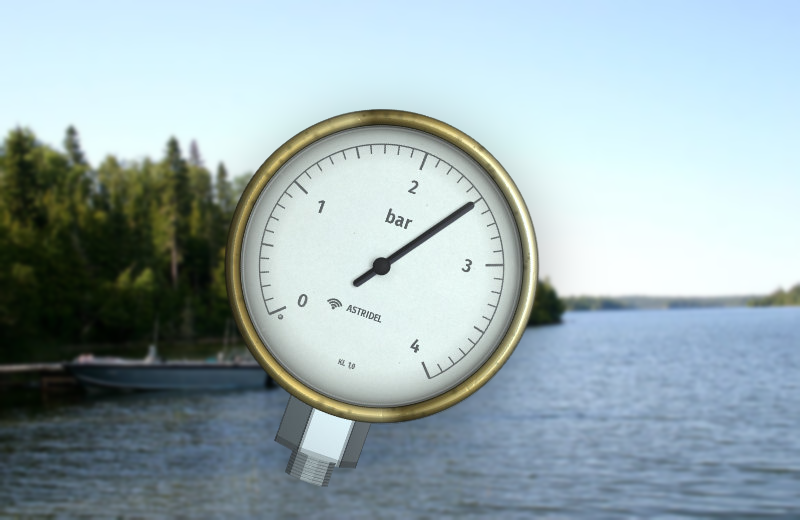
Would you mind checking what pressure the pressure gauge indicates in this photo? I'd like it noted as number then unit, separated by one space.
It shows 2.5 bar
